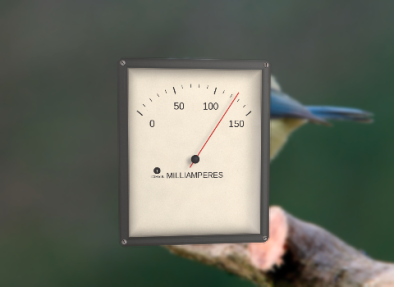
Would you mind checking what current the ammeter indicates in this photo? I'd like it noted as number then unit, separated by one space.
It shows 125 mA
